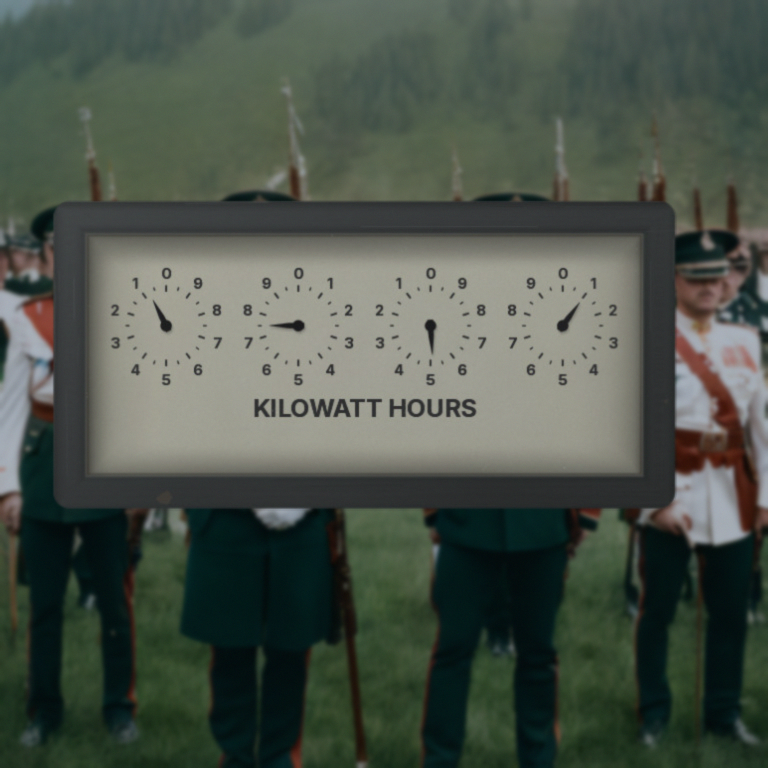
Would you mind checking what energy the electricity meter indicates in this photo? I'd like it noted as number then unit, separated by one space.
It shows 751 kWh
